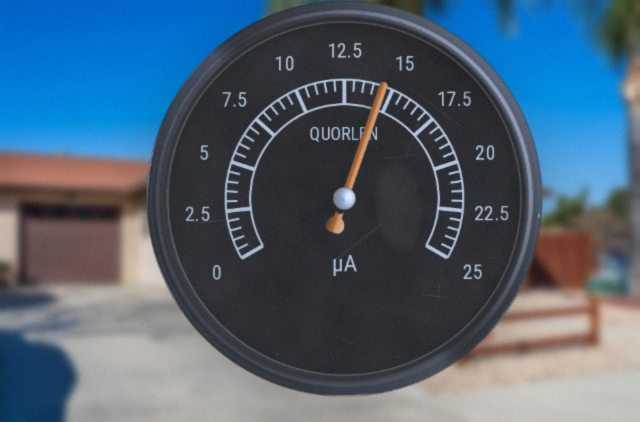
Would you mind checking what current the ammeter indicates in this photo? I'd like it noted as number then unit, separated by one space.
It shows 14.5 µA
